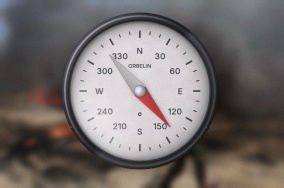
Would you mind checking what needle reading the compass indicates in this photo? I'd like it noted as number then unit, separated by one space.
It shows 140 °
